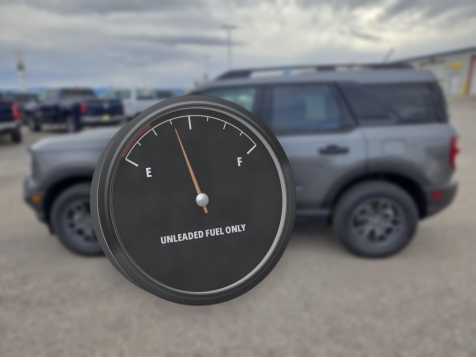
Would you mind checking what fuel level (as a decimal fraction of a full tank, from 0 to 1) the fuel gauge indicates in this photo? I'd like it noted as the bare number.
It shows 0.375
